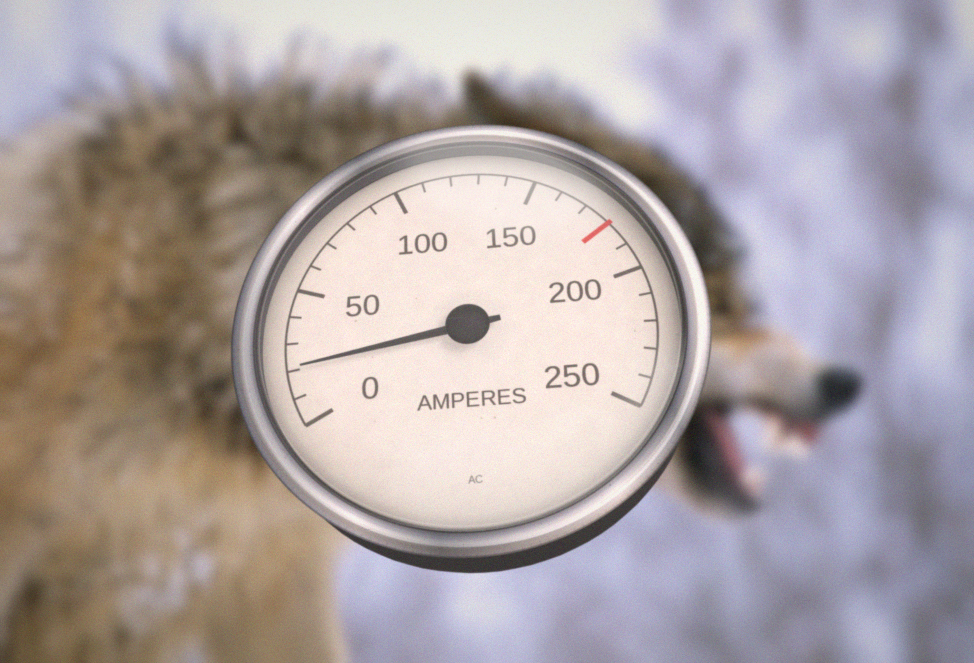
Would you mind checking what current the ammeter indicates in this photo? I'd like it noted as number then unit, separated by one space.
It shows 20 A
